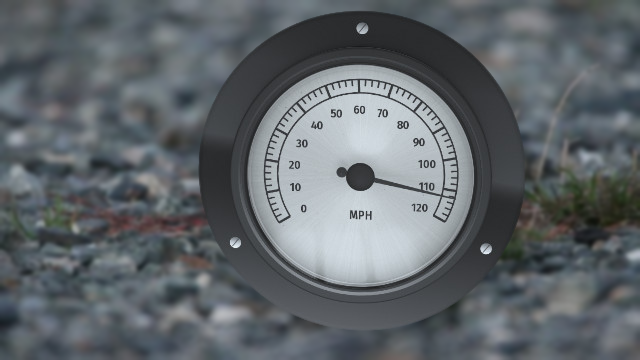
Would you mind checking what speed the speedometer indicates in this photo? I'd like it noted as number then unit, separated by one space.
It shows 112 mph
